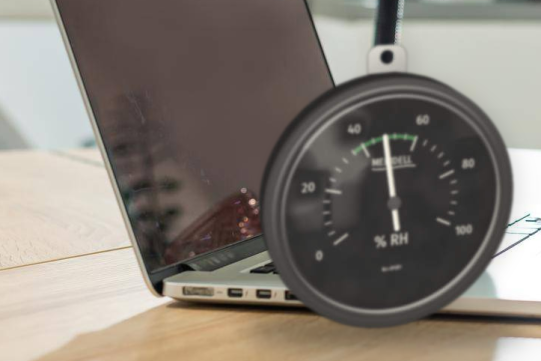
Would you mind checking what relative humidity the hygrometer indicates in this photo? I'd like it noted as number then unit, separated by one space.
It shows 48 %
